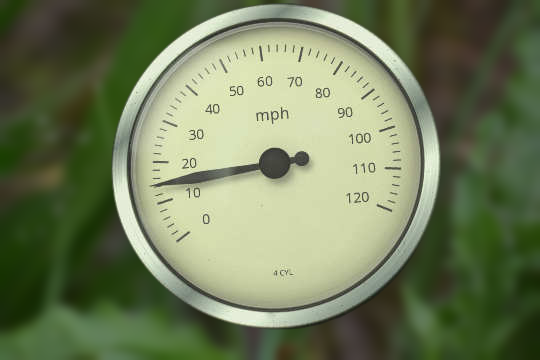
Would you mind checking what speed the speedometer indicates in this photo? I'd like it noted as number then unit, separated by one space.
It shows 14 mph
